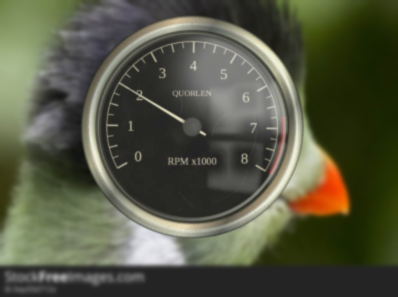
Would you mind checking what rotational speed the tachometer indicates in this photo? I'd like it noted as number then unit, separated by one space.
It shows 2000 rpm
